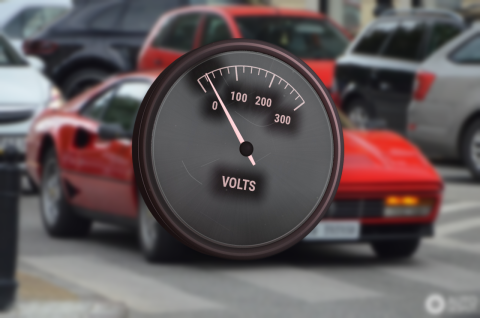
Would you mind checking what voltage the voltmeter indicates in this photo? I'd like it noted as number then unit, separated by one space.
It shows 20 V
